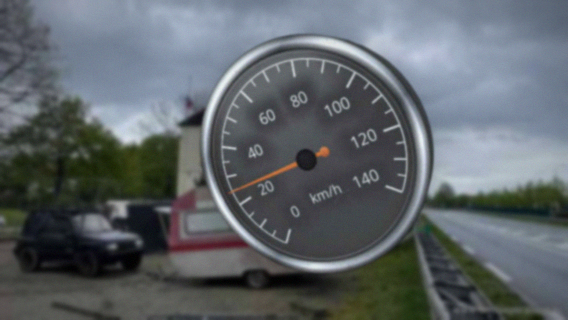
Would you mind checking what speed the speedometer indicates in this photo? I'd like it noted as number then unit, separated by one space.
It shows 25 km/h
